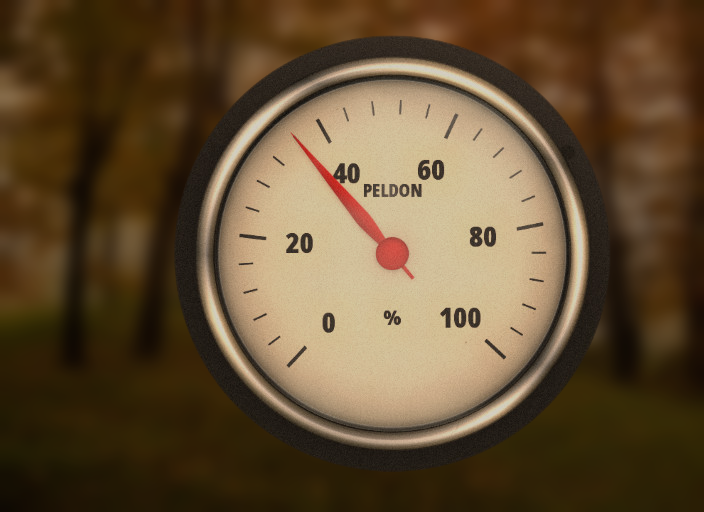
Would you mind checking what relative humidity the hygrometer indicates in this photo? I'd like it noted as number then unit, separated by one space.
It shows 36 %
